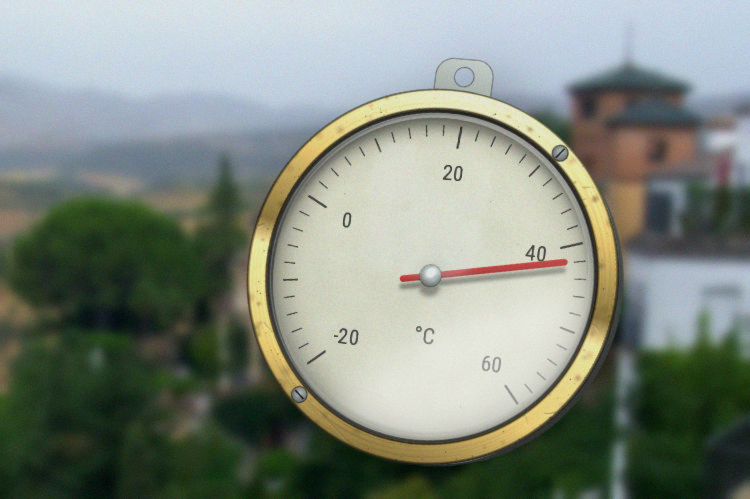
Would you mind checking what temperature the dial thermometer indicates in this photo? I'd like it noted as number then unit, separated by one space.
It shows 42 °C
